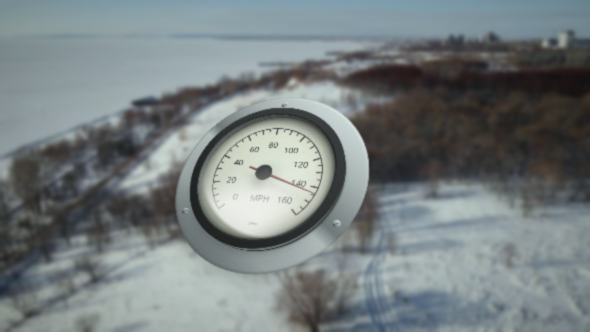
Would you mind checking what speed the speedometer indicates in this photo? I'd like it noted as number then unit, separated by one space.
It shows 145 mph
